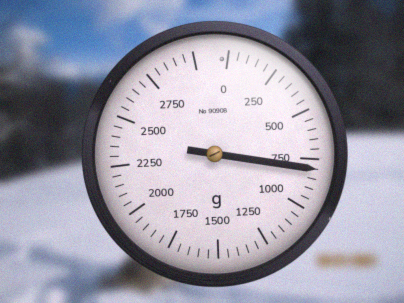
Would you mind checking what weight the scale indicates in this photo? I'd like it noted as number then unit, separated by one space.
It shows 800 g
